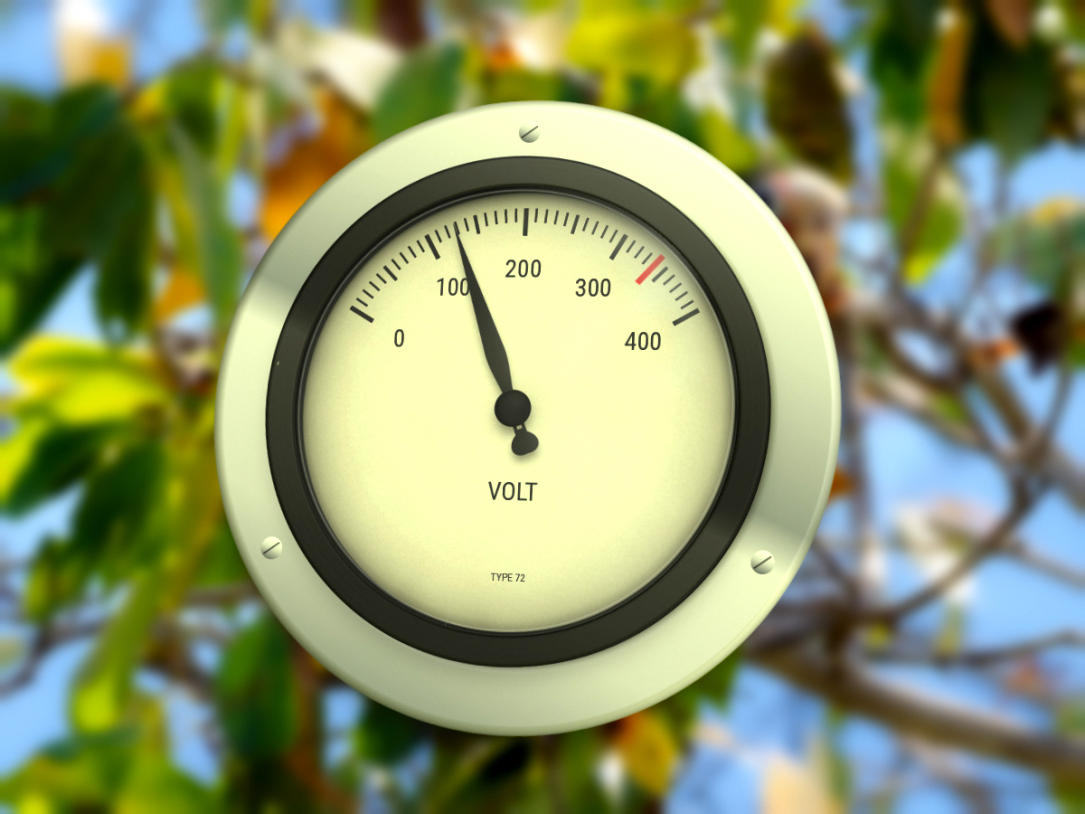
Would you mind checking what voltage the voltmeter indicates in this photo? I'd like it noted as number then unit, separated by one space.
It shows 130 V
